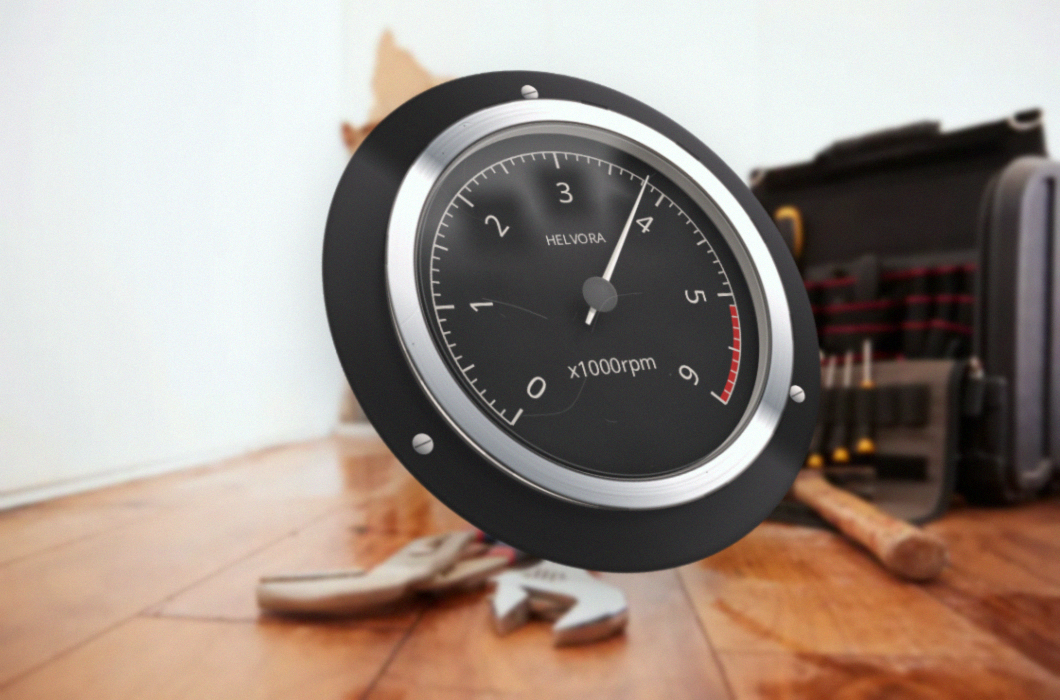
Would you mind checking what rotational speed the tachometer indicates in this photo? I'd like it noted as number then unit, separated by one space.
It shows 3800 rpm
